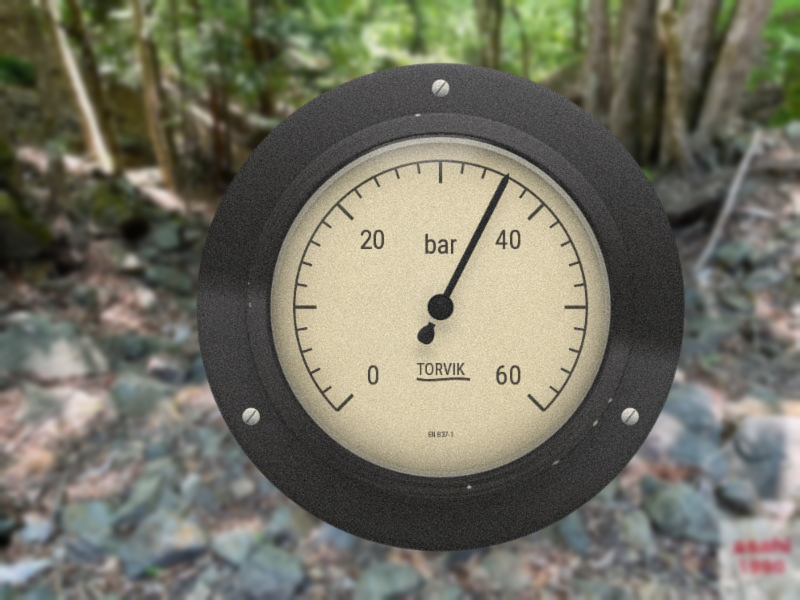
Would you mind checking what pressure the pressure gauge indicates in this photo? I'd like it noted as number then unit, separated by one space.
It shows 36 bar
